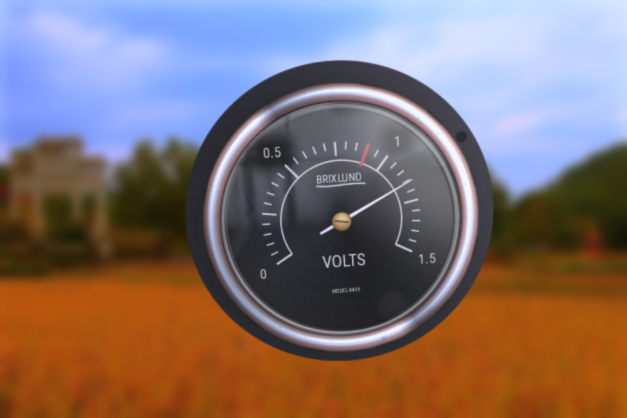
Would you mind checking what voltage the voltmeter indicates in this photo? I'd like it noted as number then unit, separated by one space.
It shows 1.15 V
